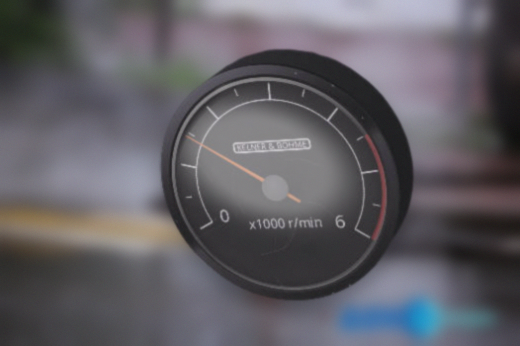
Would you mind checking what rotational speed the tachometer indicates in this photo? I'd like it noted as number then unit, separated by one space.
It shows 1500 rpm
